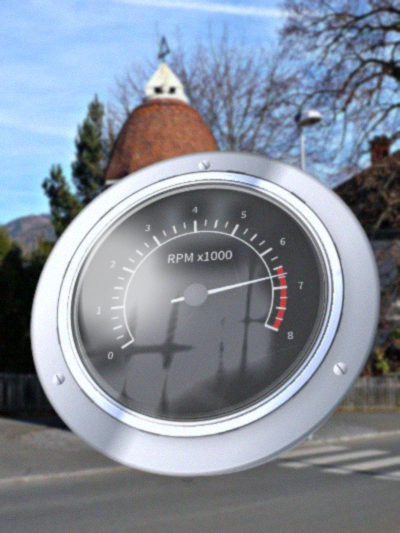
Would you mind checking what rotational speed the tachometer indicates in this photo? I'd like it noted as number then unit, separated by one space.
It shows 6750 rpm
